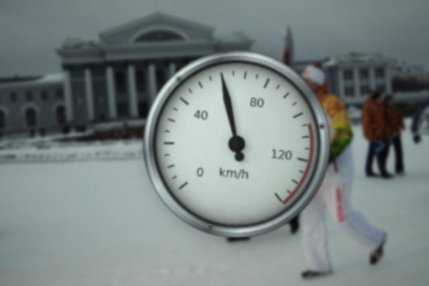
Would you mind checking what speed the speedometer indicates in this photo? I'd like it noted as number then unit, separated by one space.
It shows 60 km/h
